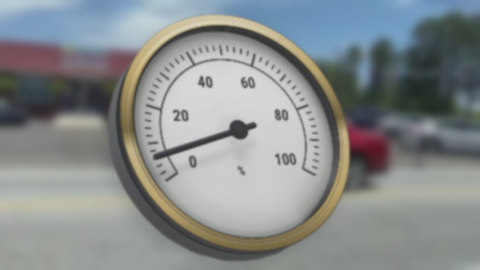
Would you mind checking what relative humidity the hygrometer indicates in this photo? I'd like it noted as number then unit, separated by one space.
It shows 6 %
